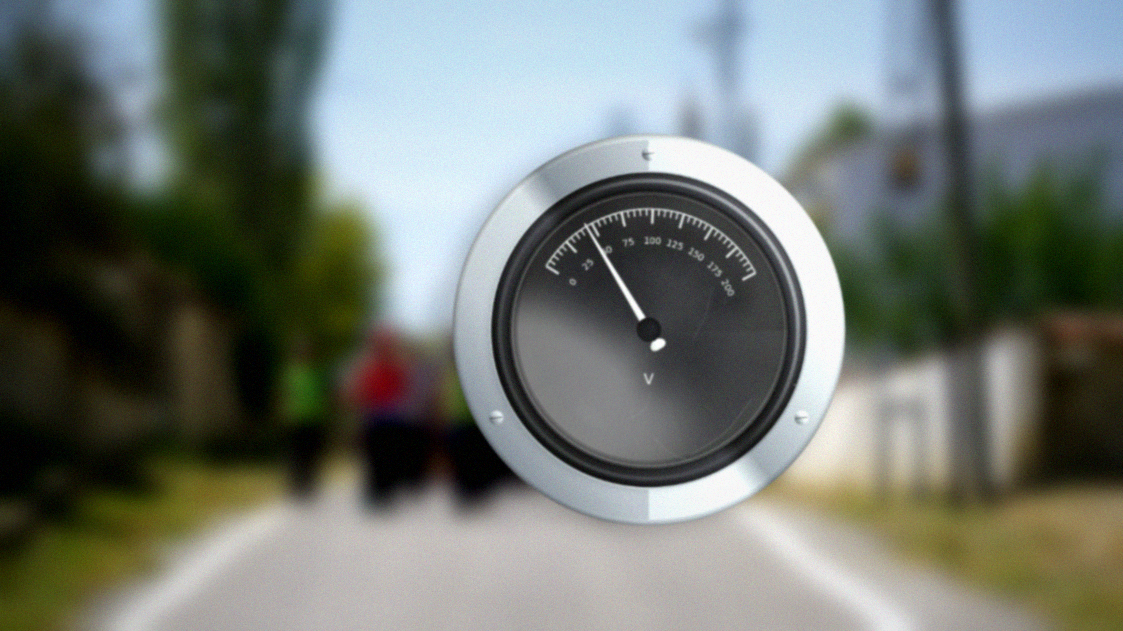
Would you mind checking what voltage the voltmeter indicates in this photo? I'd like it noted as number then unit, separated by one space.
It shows 45 V
